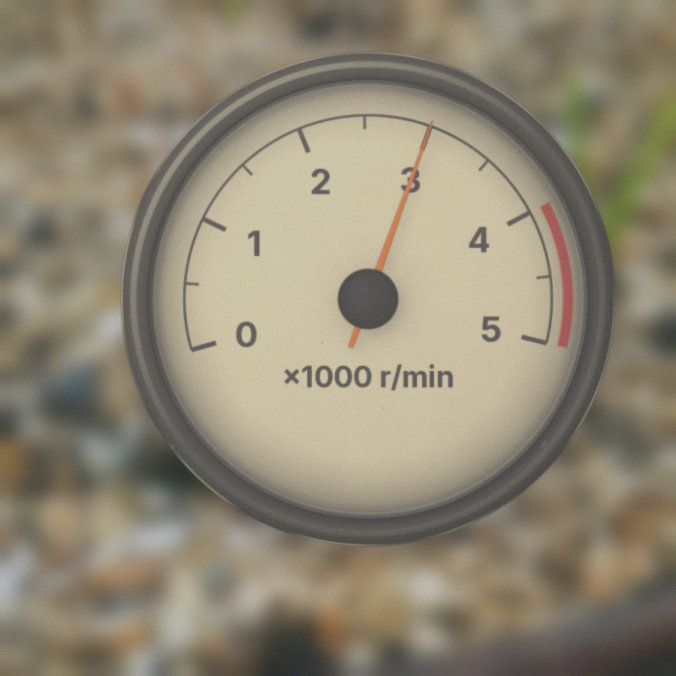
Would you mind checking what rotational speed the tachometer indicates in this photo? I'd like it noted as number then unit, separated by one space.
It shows 3000 rpm
